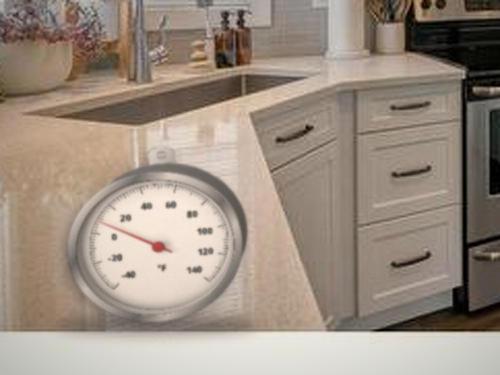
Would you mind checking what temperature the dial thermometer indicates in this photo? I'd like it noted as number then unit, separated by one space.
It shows 10 °F
